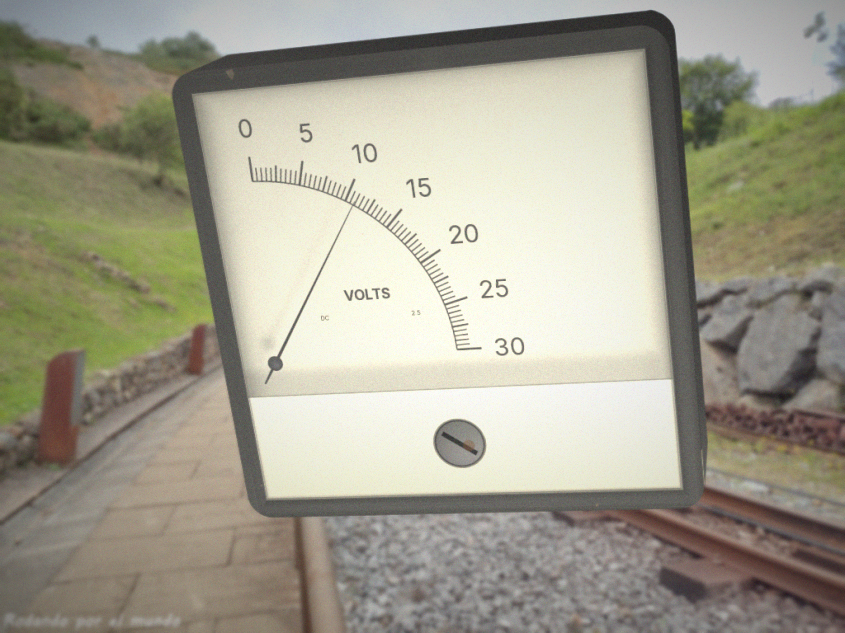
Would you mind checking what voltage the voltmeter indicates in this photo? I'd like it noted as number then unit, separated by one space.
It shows 11 V
